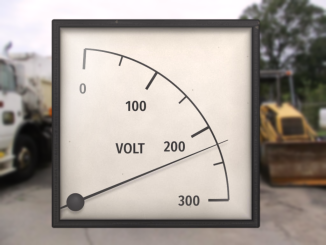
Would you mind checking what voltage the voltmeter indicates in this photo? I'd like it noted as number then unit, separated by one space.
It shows 225 V
